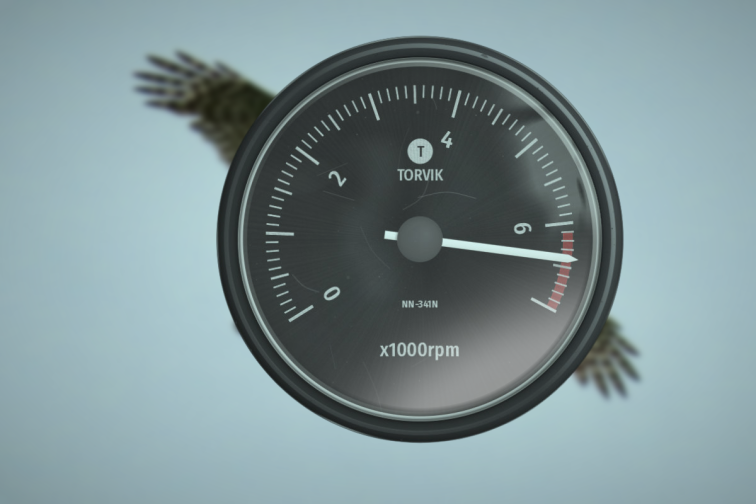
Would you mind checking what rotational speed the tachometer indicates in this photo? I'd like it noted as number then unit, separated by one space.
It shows 6400 rpm
